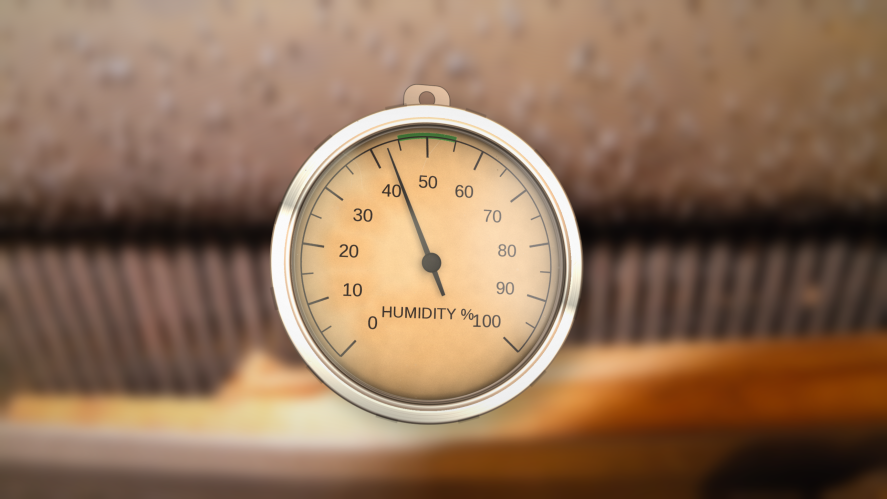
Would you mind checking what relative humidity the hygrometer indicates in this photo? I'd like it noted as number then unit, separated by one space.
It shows 42.5 %
